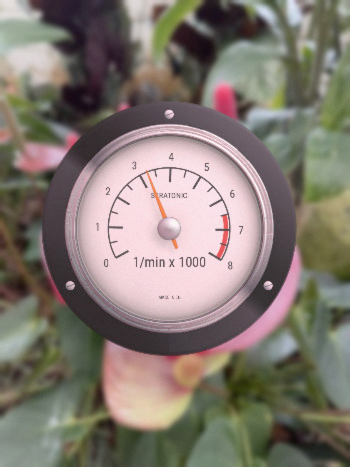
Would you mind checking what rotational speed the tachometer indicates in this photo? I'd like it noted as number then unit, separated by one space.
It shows 3250 rpm
